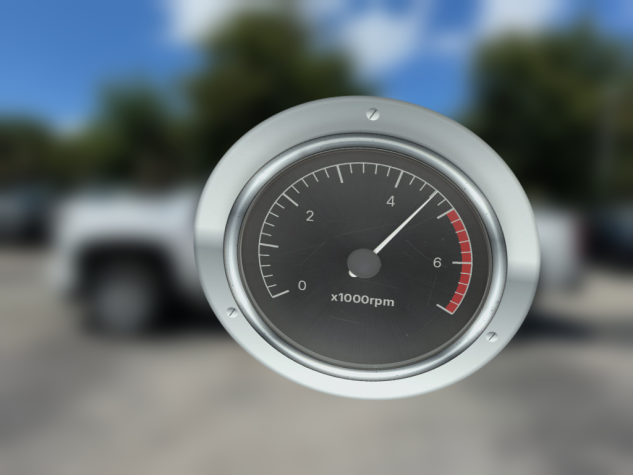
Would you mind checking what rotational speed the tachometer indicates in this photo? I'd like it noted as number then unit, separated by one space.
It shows 4600 rpm
